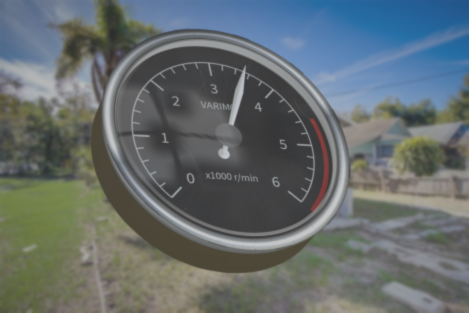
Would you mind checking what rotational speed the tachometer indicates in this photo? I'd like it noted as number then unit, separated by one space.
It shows 3500 rpm
